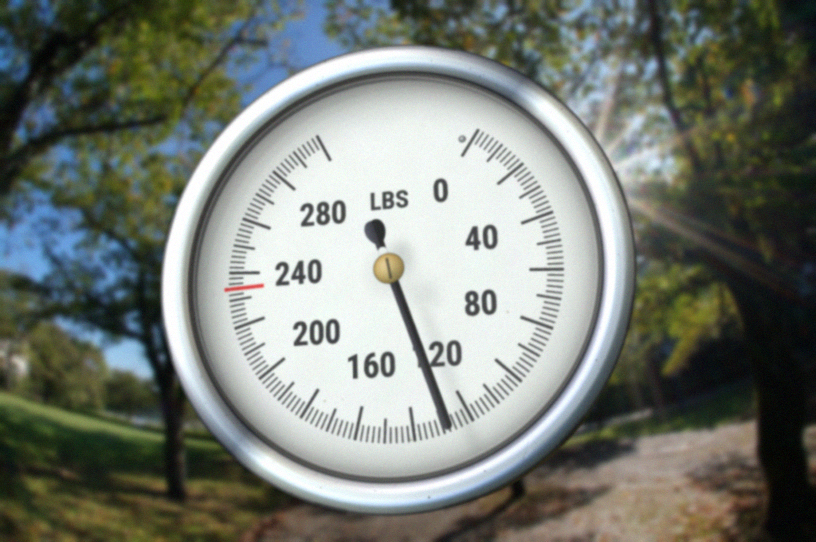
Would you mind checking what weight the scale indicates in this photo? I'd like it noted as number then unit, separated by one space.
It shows 128 lb
